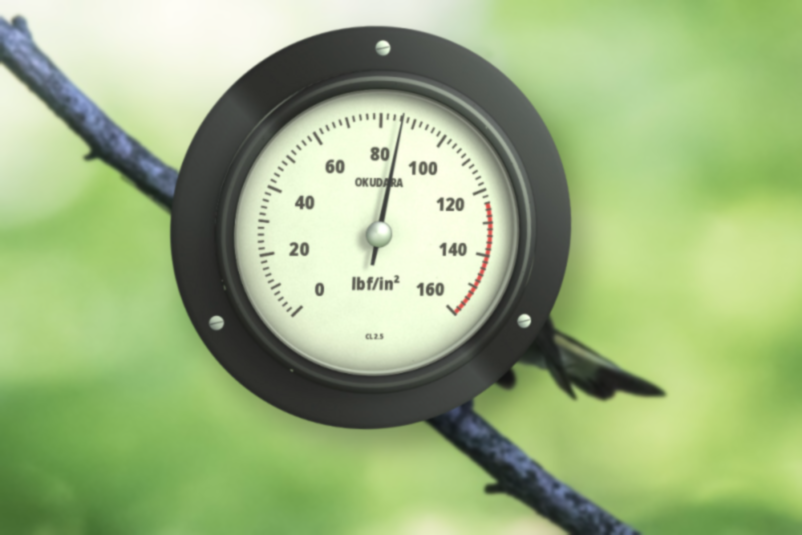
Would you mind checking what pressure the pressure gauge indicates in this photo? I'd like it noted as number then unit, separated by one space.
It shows 86 psi
